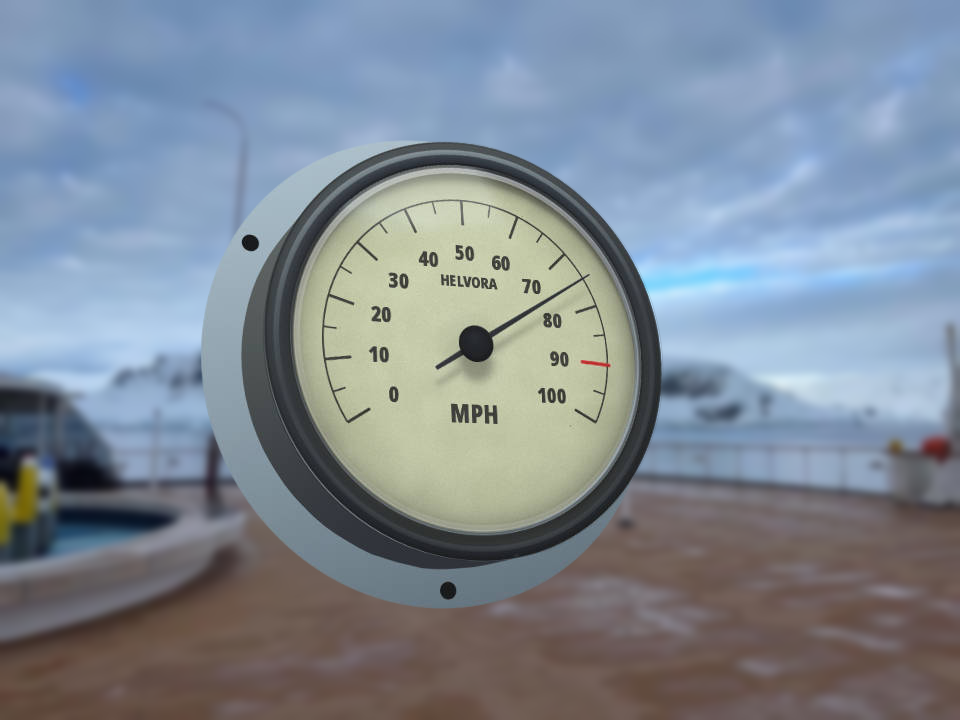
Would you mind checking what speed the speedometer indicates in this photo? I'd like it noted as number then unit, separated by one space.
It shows 75 mph
